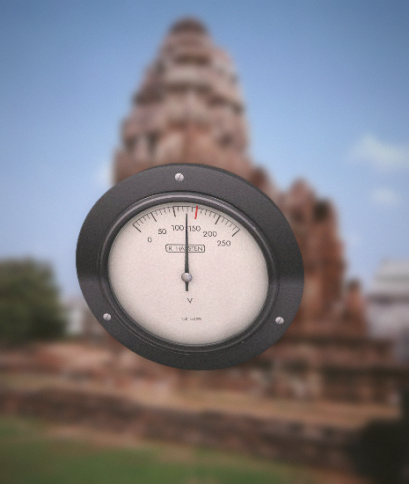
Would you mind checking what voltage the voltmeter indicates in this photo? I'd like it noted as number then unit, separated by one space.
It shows 130 V
